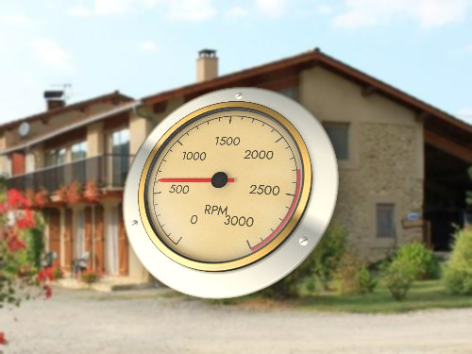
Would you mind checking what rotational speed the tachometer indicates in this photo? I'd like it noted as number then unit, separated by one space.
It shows 600 rpm
